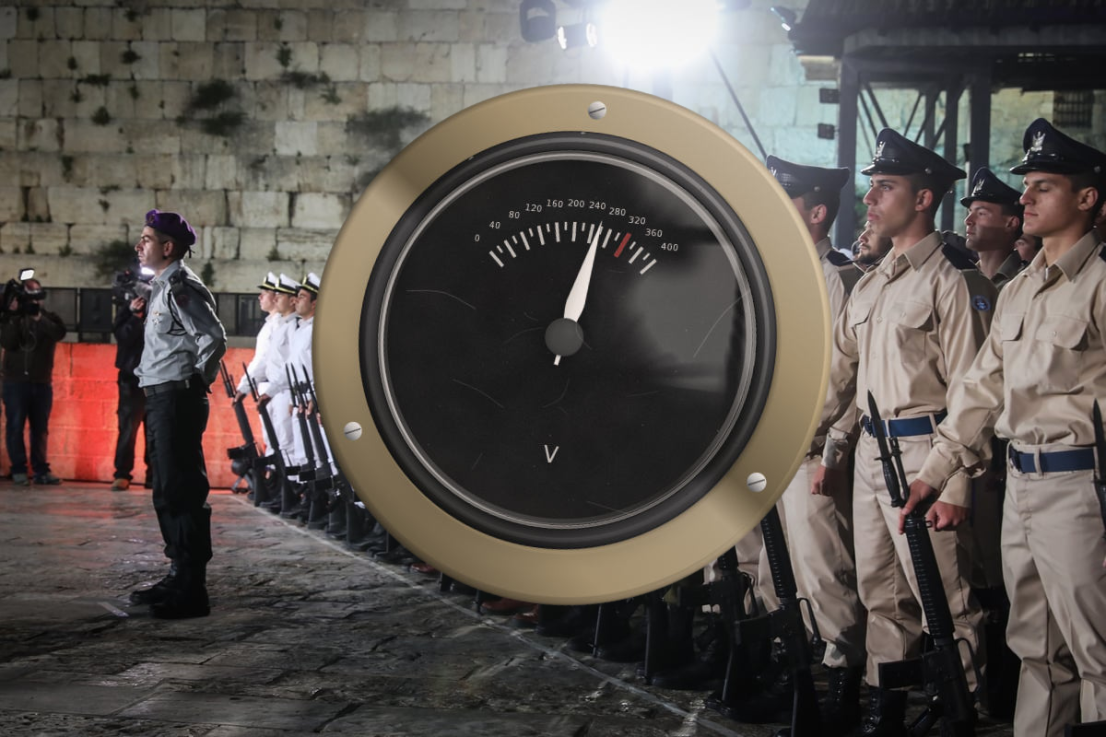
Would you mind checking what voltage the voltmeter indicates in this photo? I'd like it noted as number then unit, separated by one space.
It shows 260 V
